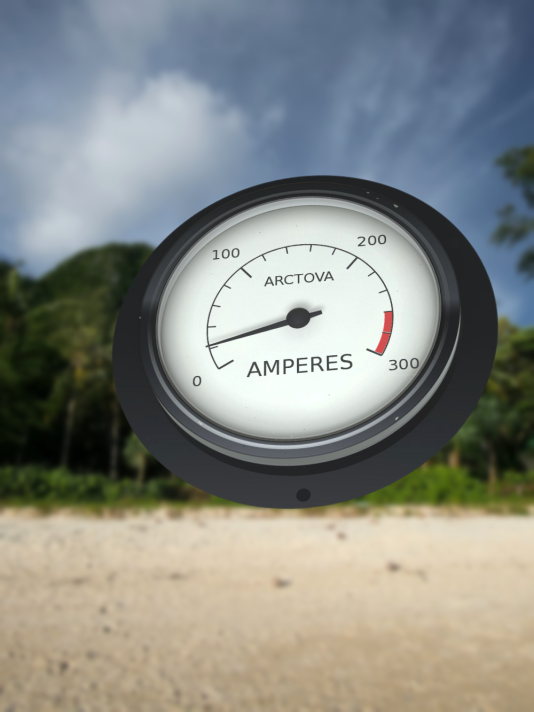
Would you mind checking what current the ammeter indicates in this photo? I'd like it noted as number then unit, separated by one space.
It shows 20 A
